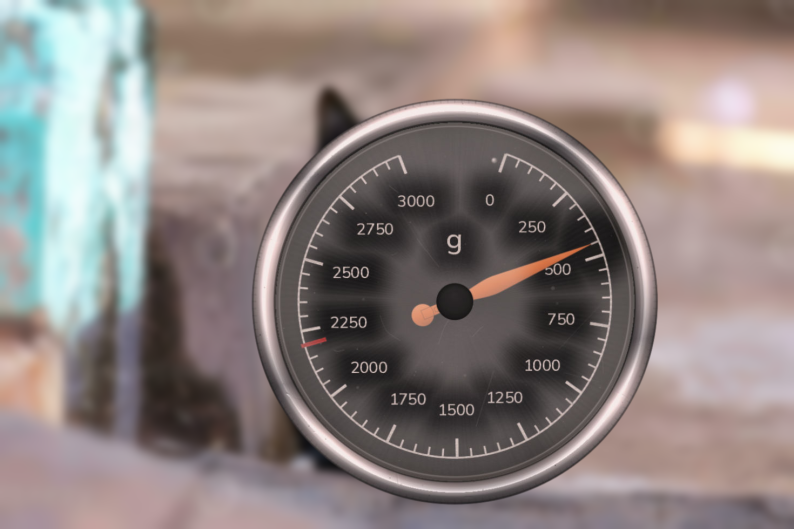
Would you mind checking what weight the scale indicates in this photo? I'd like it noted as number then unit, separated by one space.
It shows 450 g
